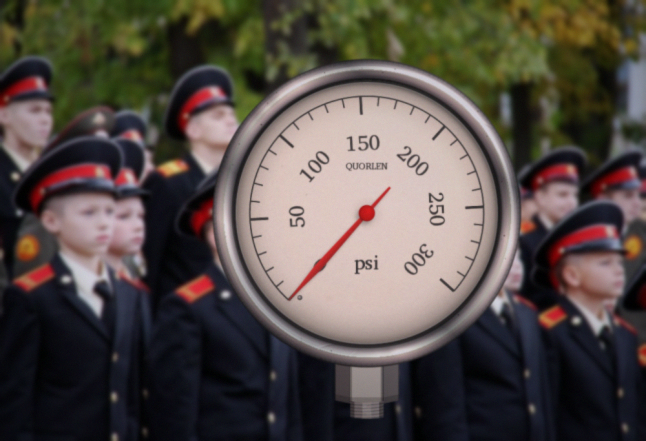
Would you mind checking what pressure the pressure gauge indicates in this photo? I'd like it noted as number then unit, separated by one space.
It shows 0 psi
